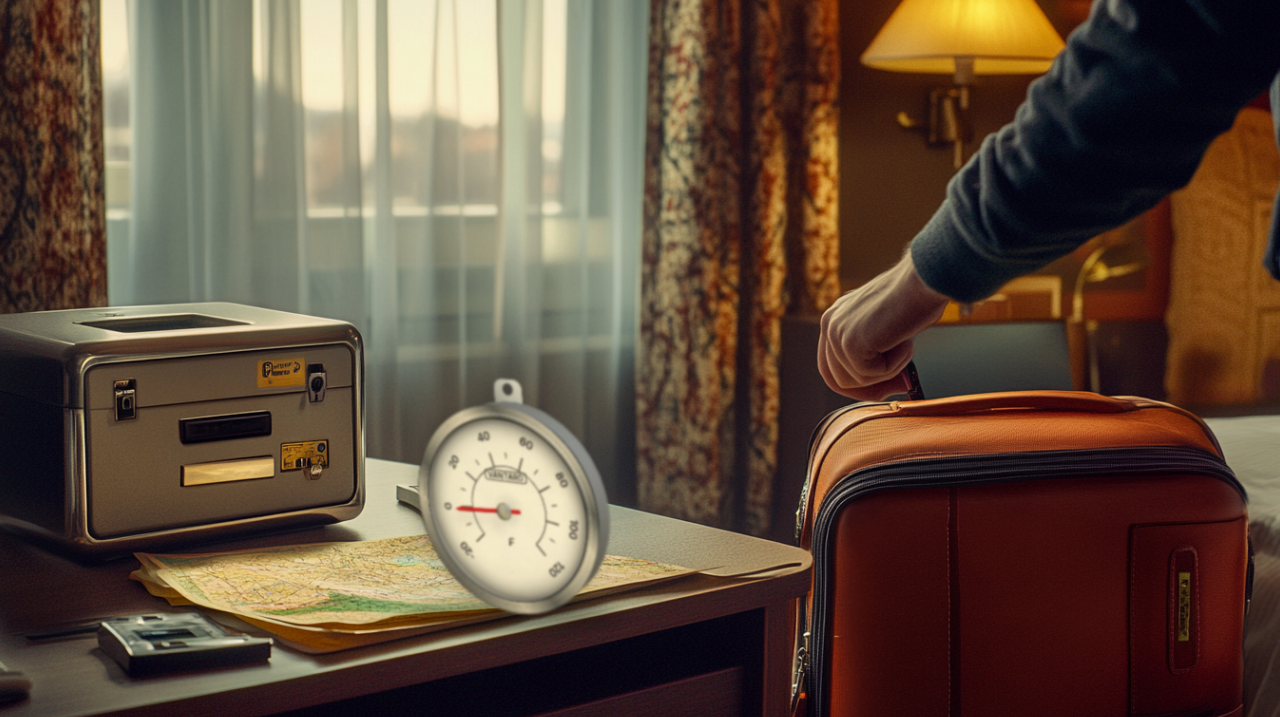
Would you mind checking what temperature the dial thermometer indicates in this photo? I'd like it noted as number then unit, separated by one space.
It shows 0 °F
